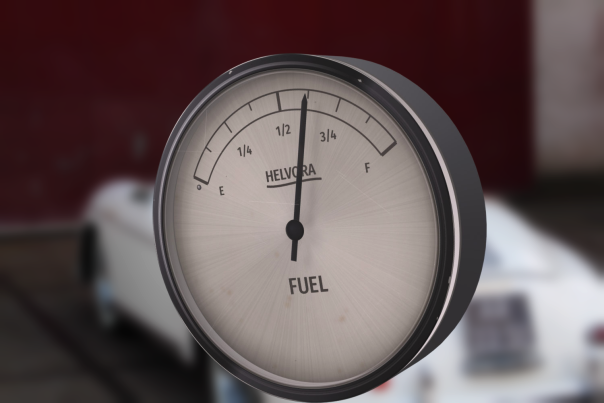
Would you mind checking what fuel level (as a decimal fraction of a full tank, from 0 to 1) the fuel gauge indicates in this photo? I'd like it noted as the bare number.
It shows 0.625
